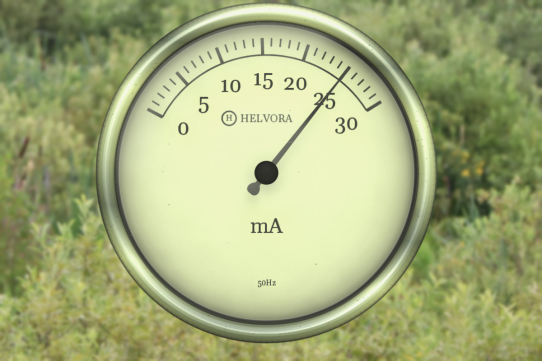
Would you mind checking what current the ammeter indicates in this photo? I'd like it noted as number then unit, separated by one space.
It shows 25 mA
